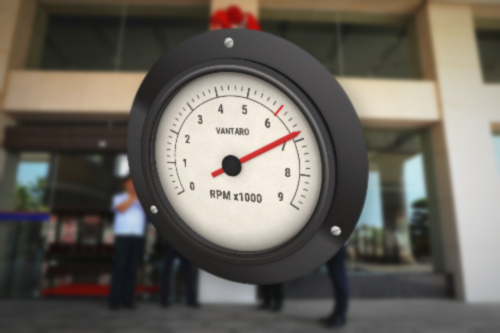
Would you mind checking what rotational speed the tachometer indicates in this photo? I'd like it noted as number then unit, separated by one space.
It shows 6800 rpm
